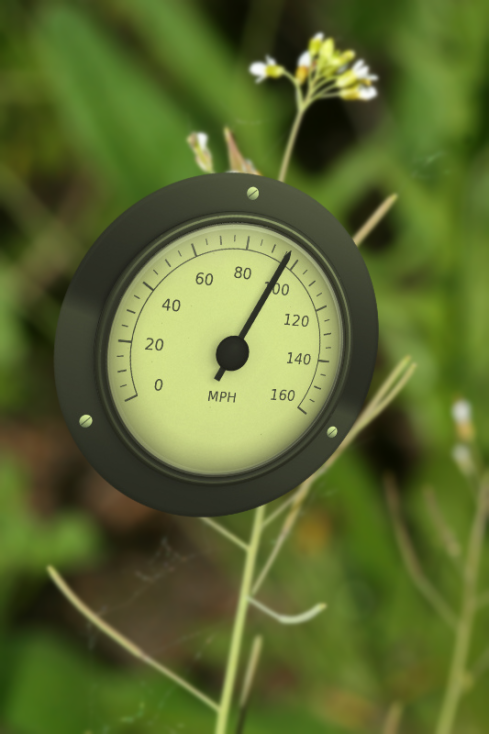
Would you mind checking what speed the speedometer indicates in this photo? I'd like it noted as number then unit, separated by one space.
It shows 95 mph
